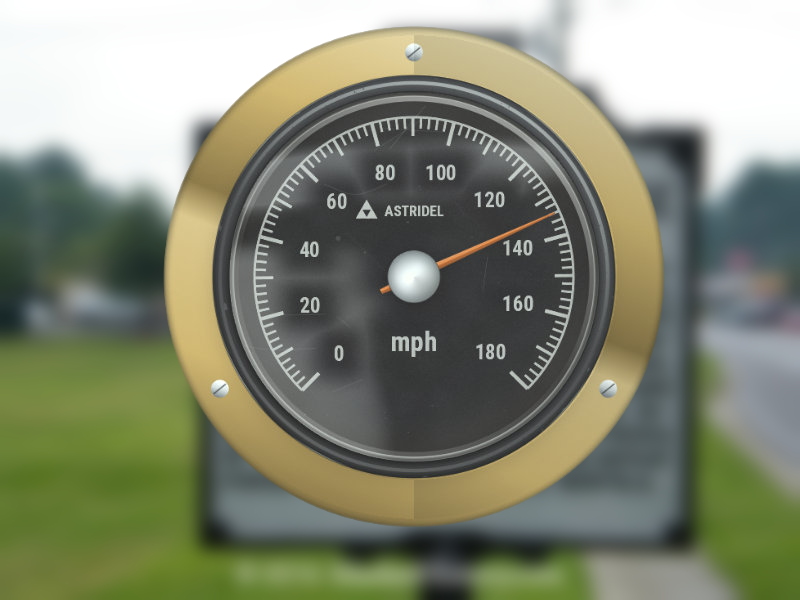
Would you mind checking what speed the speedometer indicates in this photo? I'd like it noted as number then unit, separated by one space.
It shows 134 mph
